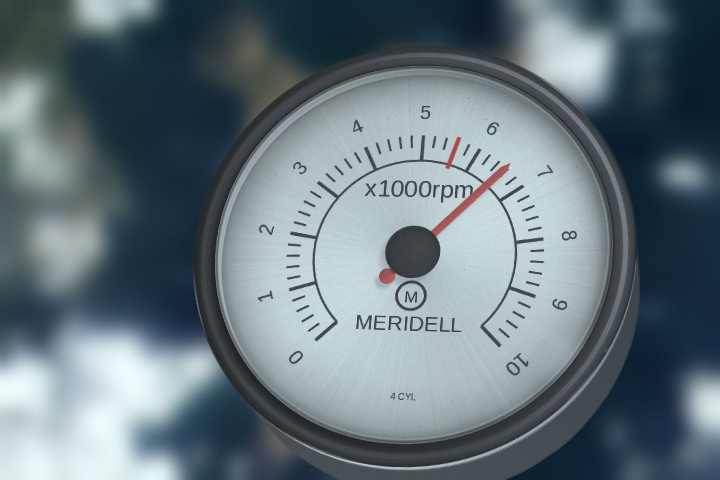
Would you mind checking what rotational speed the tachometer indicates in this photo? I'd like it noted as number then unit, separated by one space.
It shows 6600 rpm
